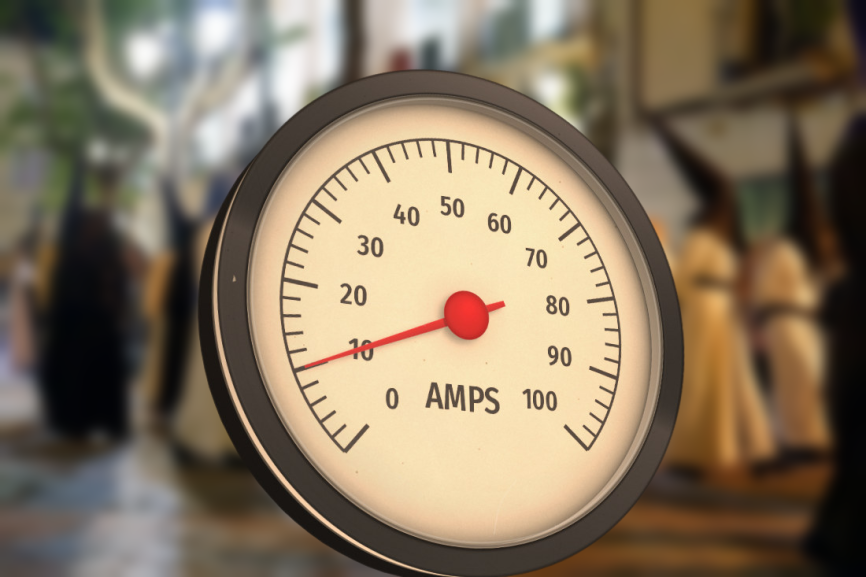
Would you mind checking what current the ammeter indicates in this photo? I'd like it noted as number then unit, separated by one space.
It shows 10 A
